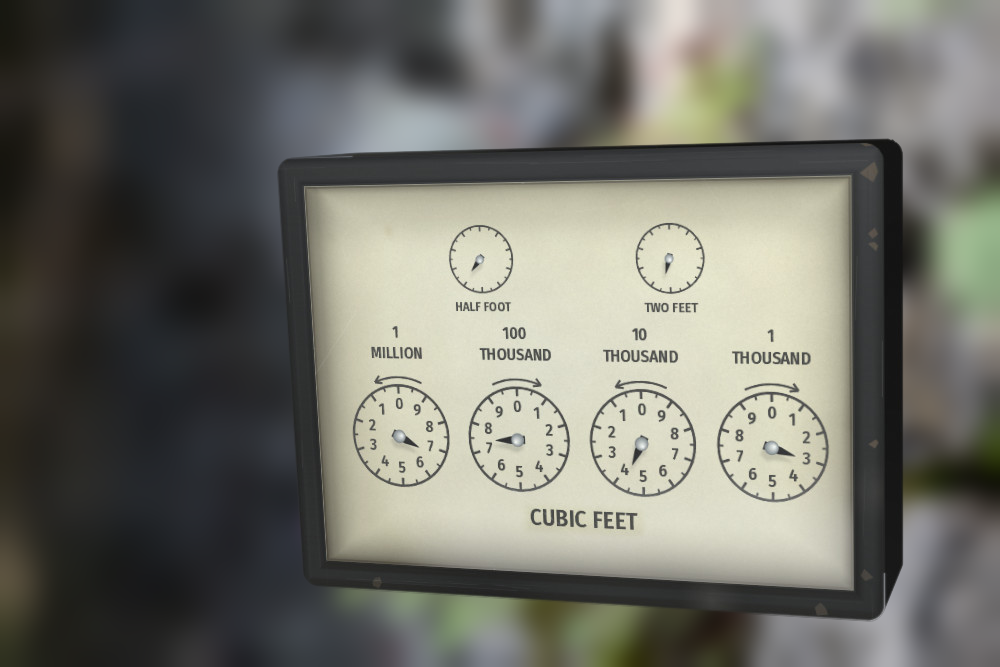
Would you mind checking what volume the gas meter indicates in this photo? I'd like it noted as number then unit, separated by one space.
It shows 674300 ft³
